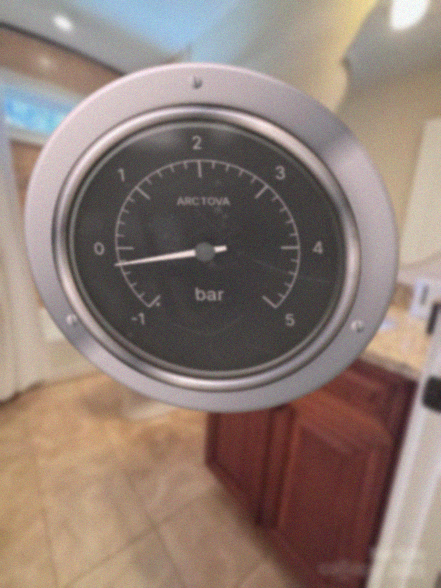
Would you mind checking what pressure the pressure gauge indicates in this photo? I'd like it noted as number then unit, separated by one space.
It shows -0.2 bar
